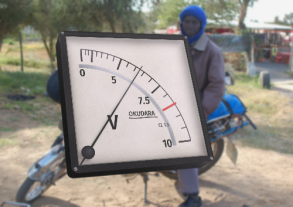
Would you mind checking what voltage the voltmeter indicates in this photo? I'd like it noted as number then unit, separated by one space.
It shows 6.25 V
